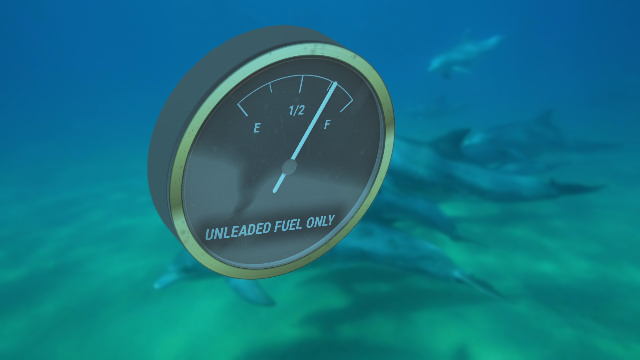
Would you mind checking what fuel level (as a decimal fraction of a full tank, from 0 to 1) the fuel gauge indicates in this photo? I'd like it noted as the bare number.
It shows 0.75
